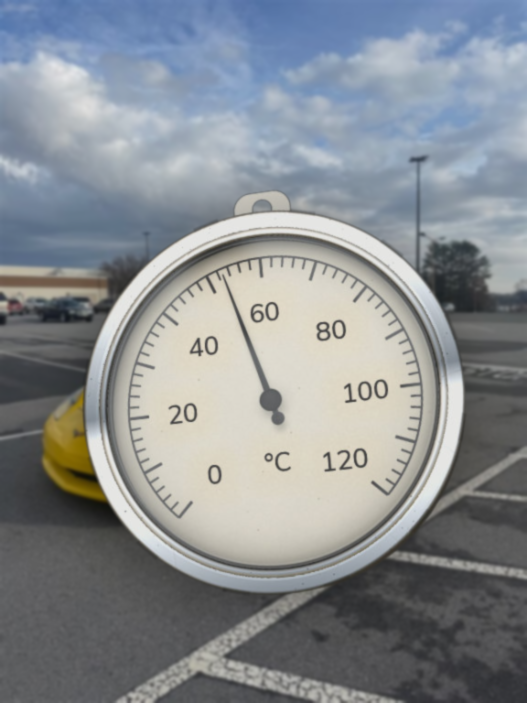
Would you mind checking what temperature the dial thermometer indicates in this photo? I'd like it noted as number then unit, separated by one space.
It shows 53 °C
